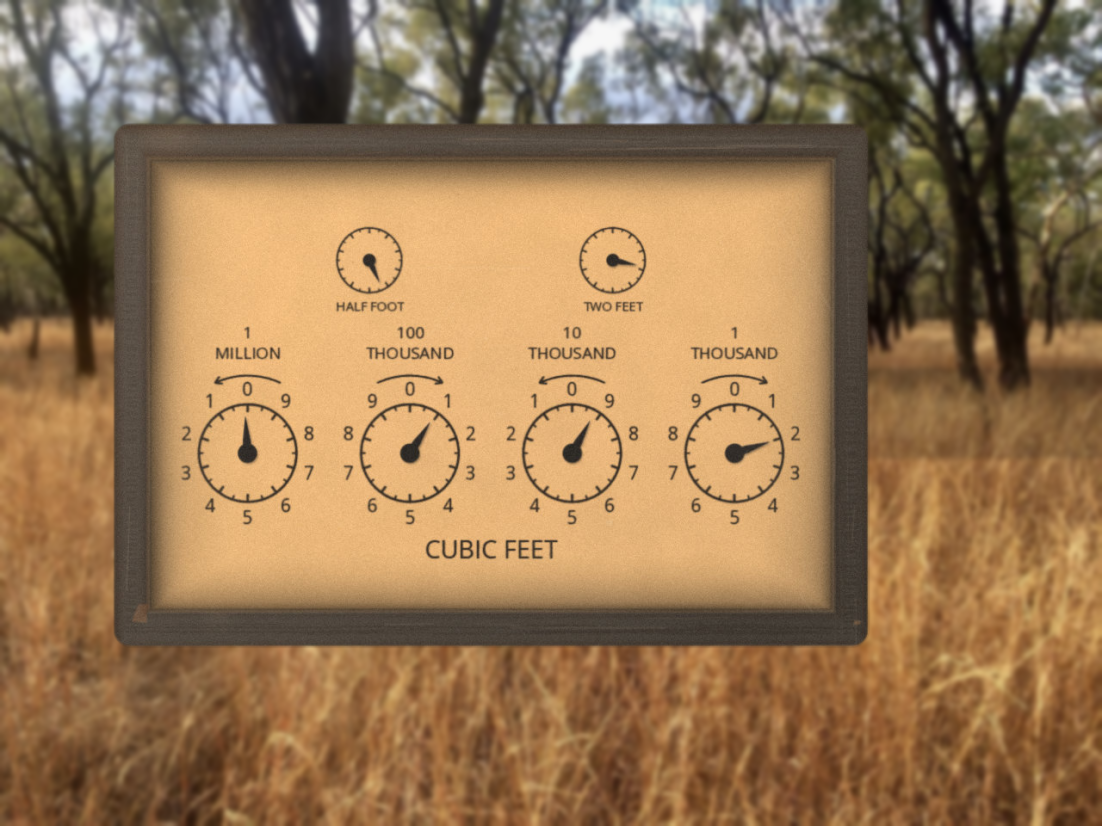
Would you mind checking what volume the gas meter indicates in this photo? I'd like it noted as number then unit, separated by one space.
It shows 9200 ft³
